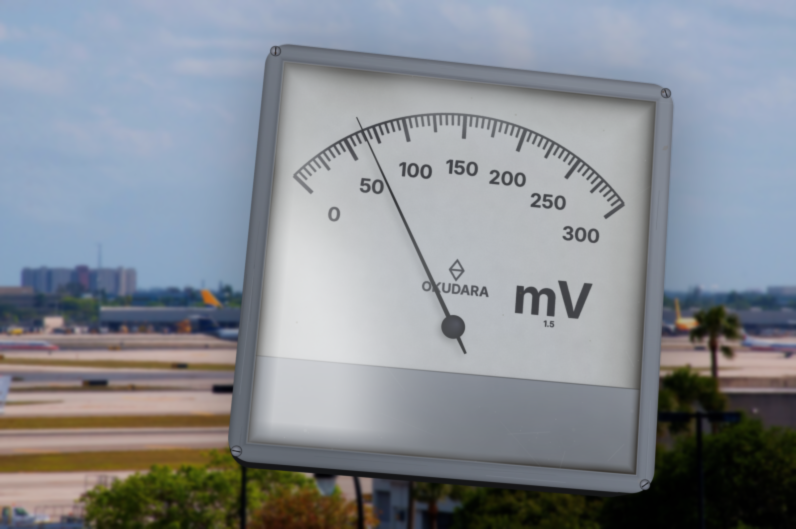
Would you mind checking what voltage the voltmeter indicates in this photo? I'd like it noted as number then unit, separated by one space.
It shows 65 mV
